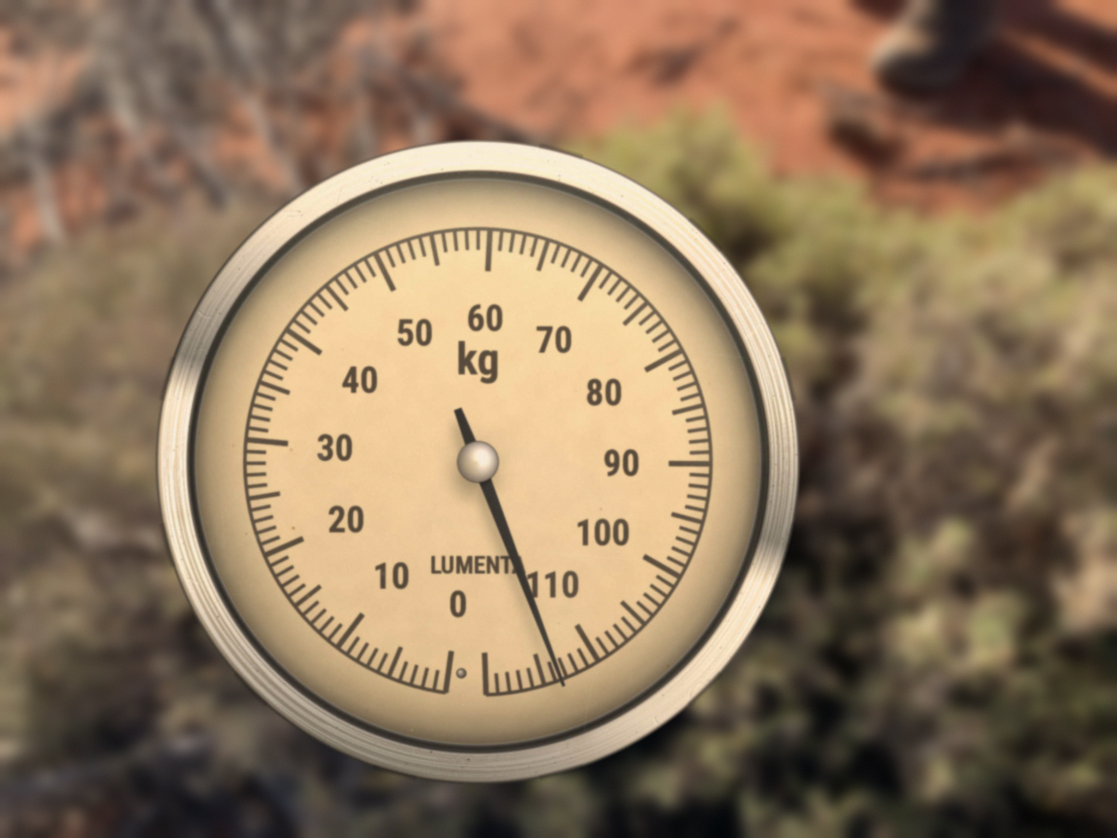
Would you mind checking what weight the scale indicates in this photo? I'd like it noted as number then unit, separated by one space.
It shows 113.5 kg
